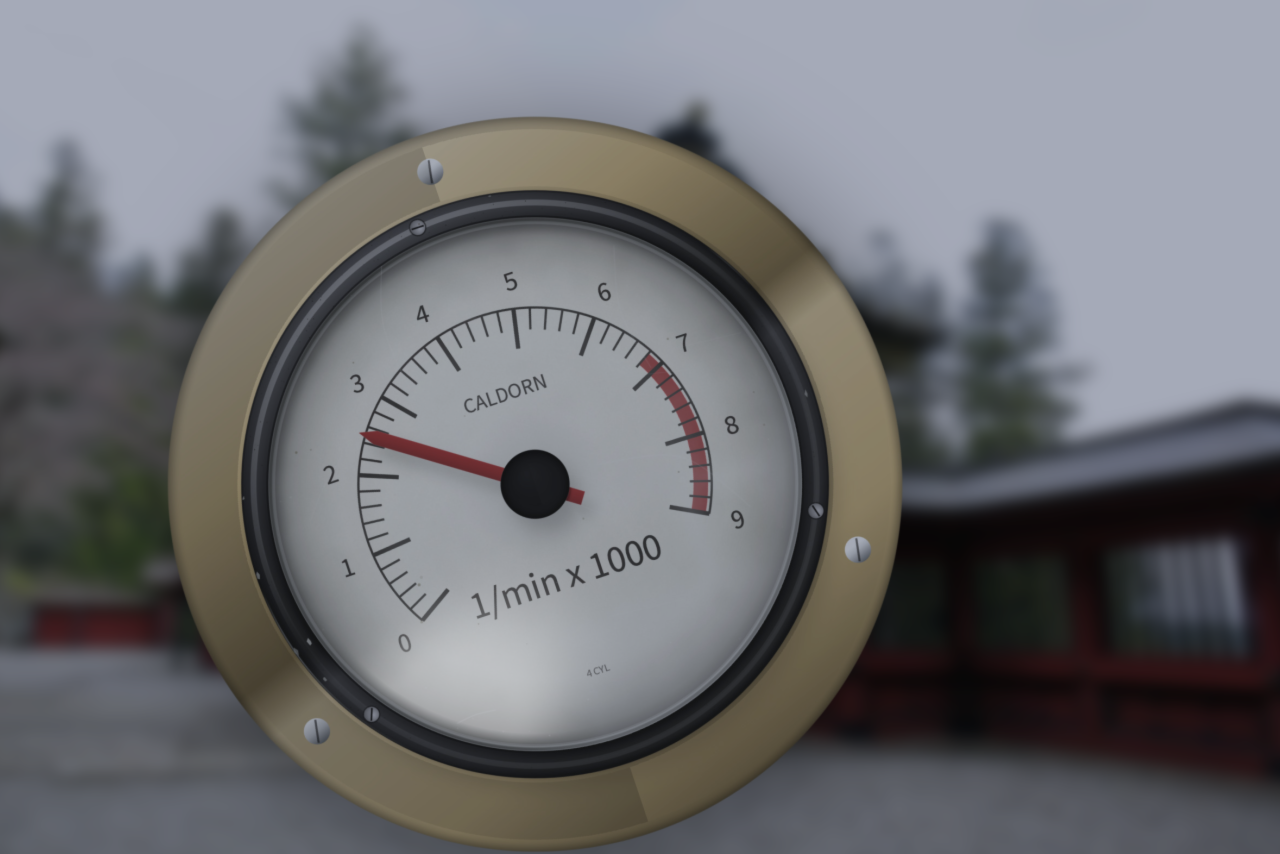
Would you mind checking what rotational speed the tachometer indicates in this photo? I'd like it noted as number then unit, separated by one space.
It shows 2500 rpm
